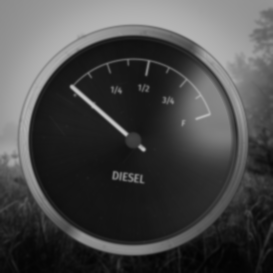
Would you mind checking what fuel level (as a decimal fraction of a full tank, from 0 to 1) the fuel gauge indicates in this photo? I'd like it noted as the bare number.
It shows 0
